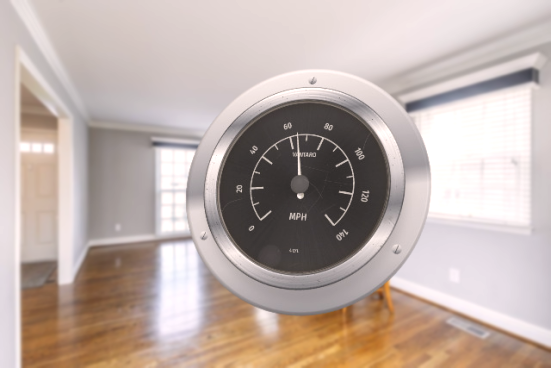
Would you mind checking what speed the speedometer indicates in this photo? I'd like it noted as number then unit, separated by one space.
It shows 65 mph
